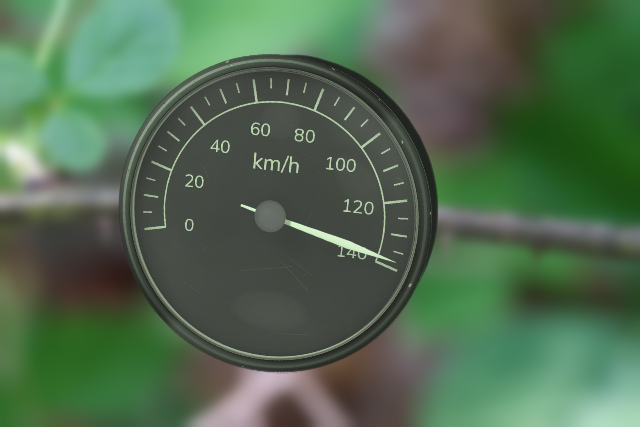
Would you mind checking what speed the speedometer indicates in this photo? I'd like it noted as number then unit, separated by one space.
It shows 137.5 km/h
